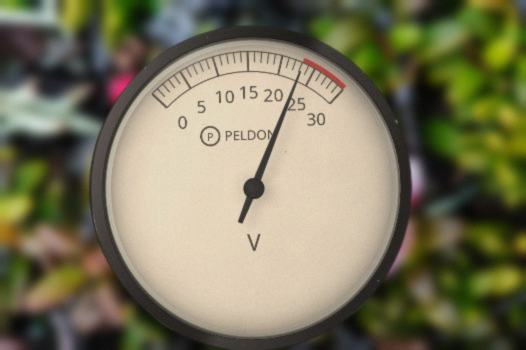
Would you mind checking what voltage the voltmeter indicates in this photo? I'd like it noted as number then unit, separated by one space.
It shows 23 V
